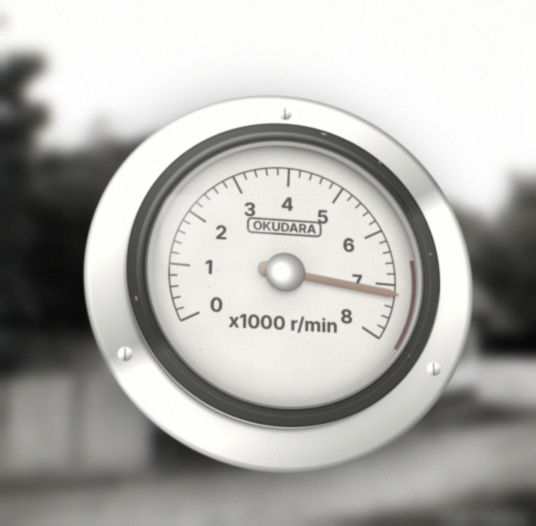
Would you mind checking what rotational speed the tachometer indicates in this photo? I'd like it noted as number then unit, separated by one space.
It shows 7200 rpm
